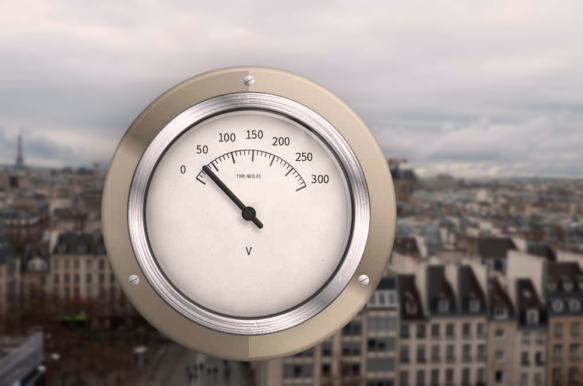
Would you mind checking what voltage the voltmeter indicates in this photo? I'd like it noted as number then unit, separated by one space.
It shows 30 V
